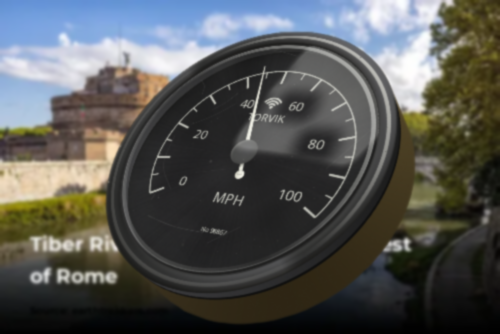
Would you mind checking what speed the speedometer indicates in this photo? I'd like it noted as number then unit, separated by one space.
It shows 45 mph
